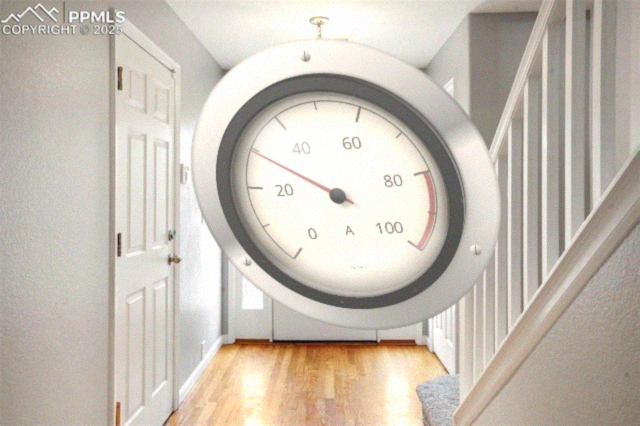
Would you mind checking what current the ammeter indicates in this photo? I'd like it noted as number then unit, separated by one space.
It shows 30 A
